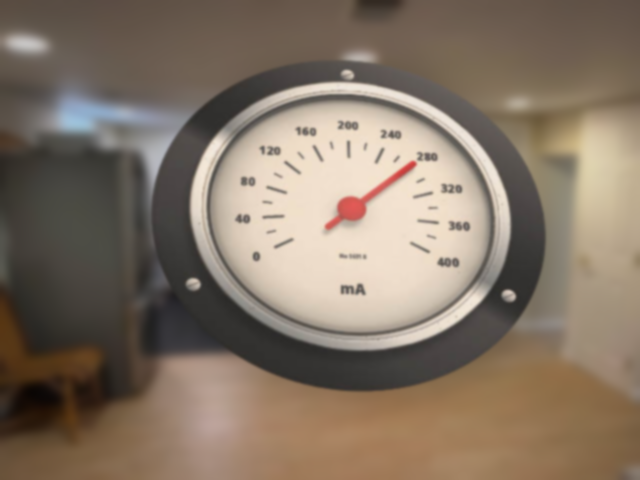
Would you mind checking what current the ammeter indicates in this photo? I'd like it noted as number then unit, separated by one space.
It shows 280 mA
